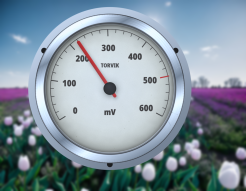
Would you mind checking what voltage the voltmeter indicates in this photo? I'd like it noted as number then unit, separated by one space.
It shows 220 mV
